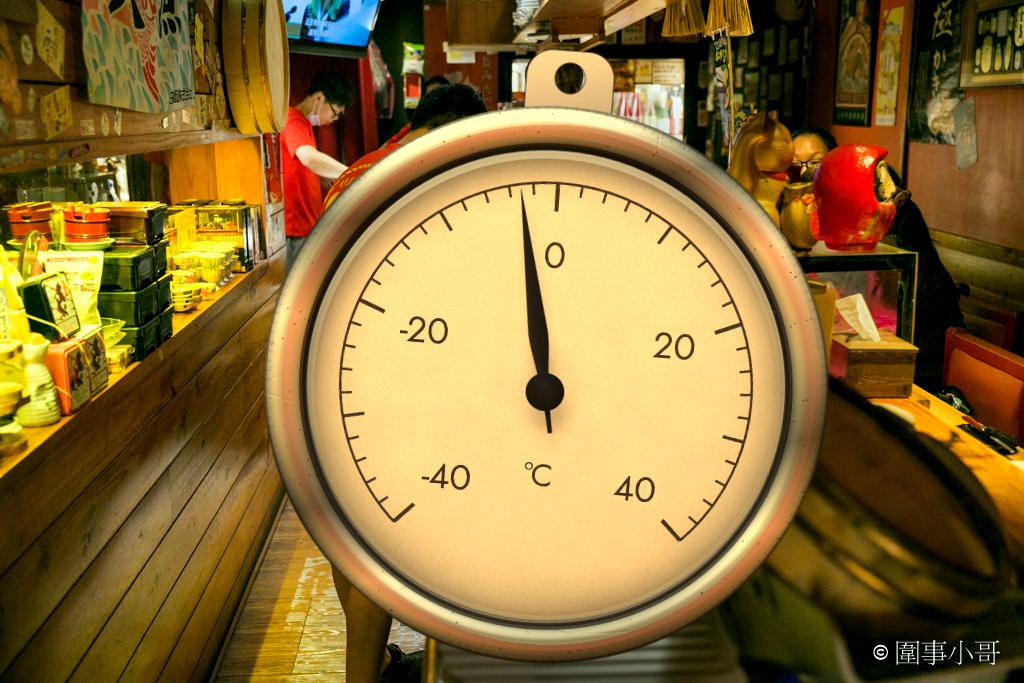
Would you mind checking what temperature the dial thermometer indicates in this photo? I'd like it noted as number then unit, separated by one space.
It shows -3 °C
